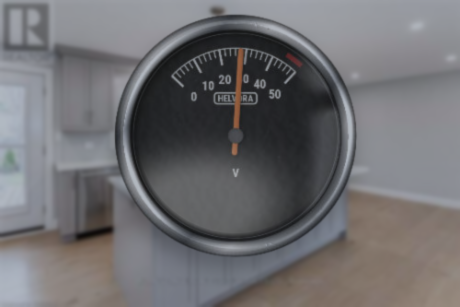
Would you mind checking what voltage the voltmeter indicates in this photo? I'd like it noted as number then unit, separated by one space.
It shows 28 V
